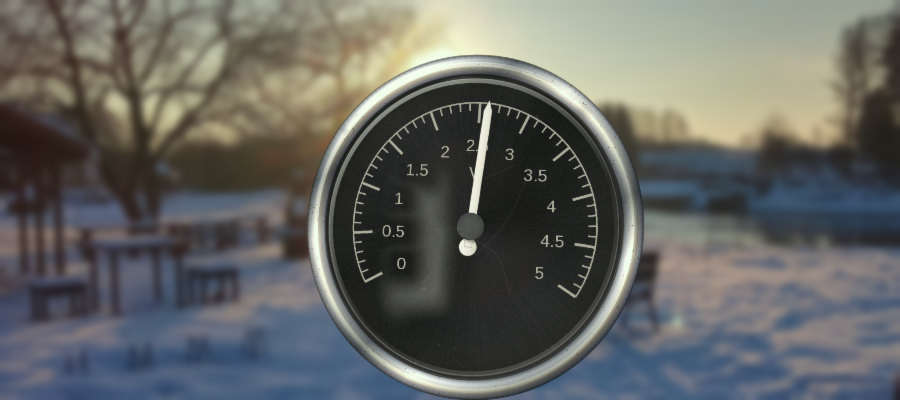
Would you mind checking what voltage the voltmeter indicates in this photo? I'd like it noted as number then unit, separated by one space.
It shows 2.6 V
